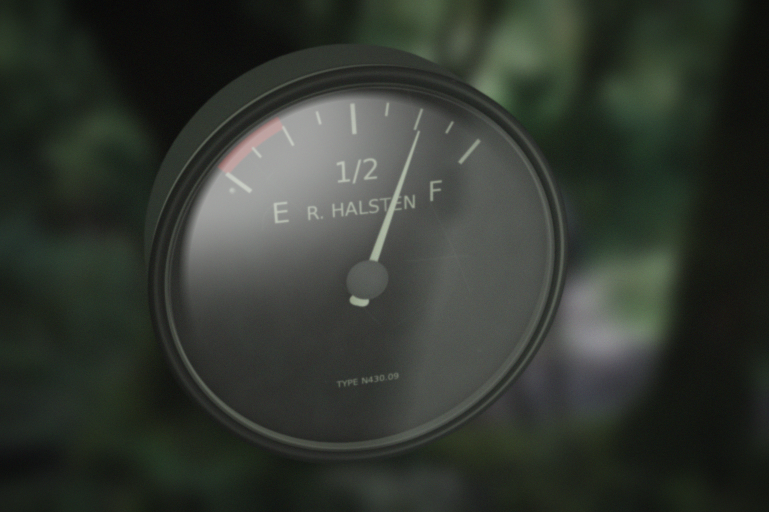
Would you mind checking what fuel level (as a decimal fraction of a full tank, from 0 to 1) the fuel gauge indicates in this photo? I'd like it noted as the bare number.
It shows 0.75
